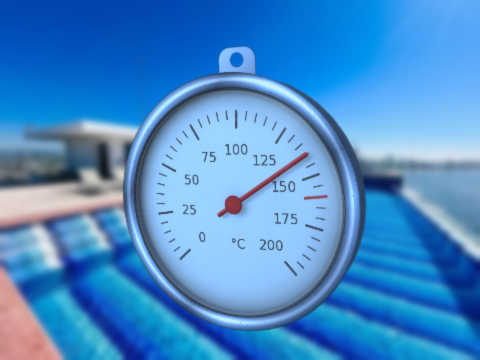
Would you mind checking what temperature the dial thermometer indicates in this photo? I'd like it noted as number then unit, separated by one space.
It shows 140 °C
